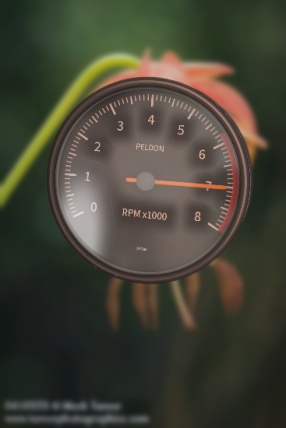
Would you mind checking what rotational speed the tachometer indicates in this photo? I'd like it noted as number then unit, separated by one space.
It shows 7000 rpm
